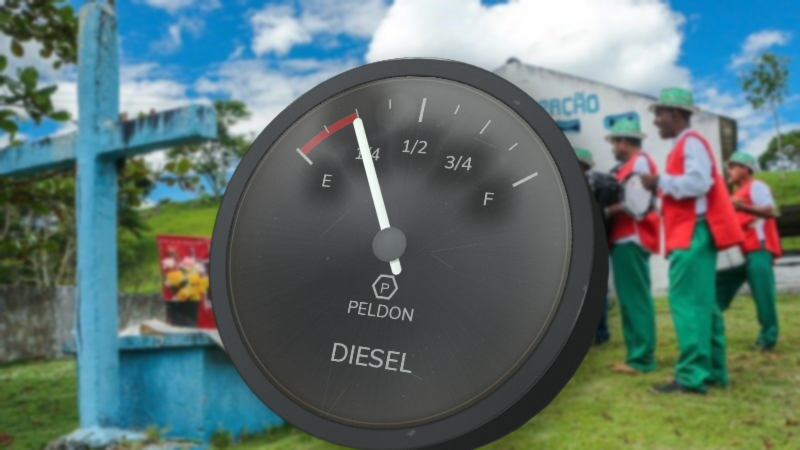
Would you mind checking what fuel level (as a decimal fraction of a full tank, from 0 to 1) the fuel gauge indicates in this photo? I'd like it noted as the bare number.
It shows 0.25
